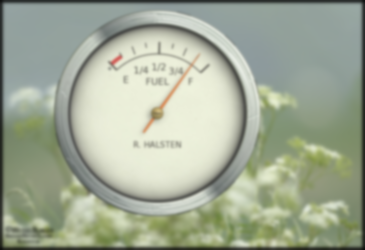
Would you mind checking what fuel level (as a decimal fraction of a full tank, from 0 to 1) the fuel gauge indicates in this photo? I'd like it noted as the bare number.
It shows 0.875
